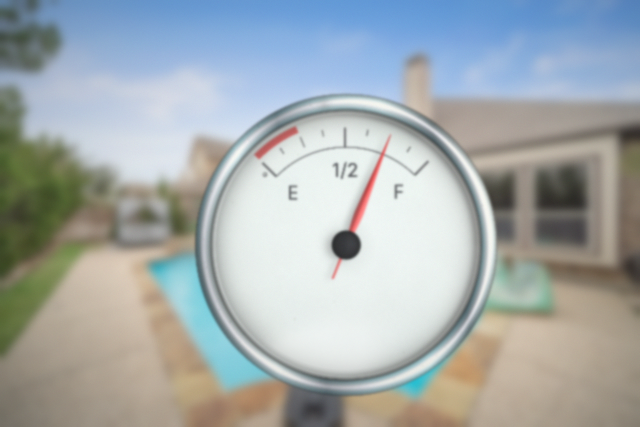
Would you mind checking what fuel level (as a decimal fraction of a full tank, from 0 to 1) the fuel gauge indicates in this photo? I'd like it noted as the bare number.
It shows 0.75
